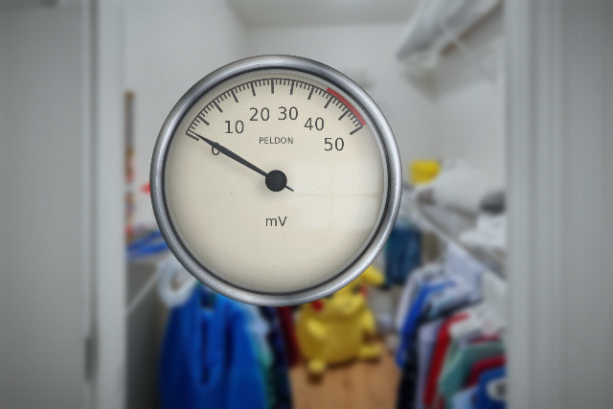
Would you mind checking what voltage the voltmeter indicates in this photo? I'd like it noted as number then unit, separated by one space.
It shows 1 mV
